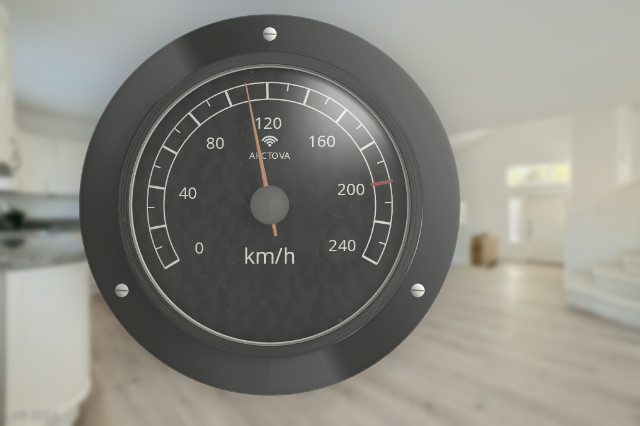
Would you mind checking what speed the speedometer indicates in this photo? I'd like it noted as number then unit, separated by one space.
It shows 110 km/h
